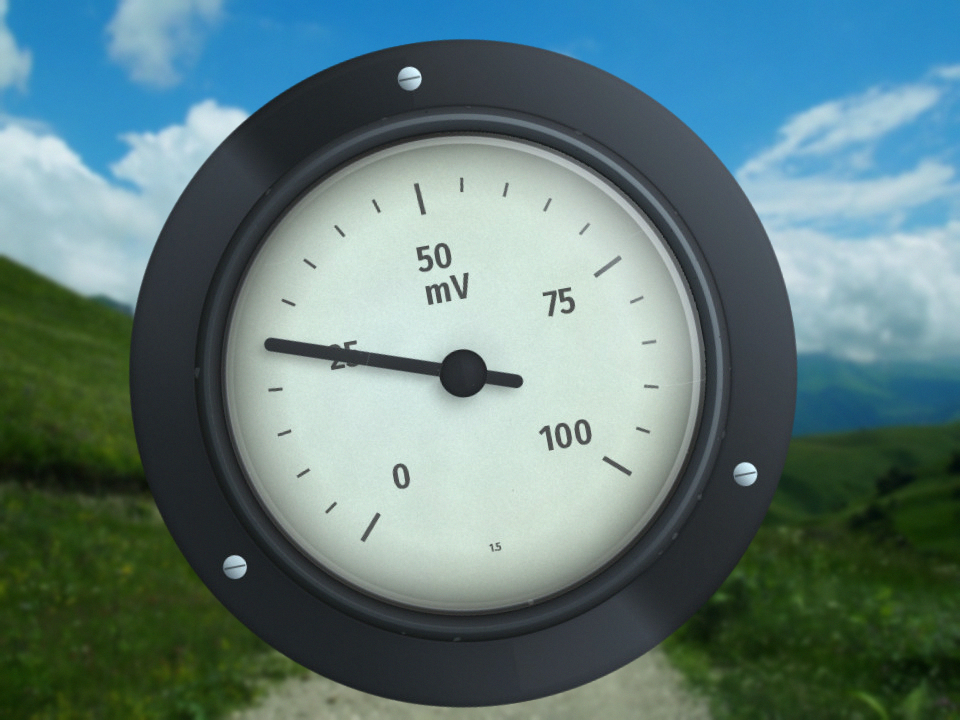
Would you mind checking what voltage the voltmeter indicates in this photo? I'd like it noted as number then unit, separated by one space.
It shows 25 mV
